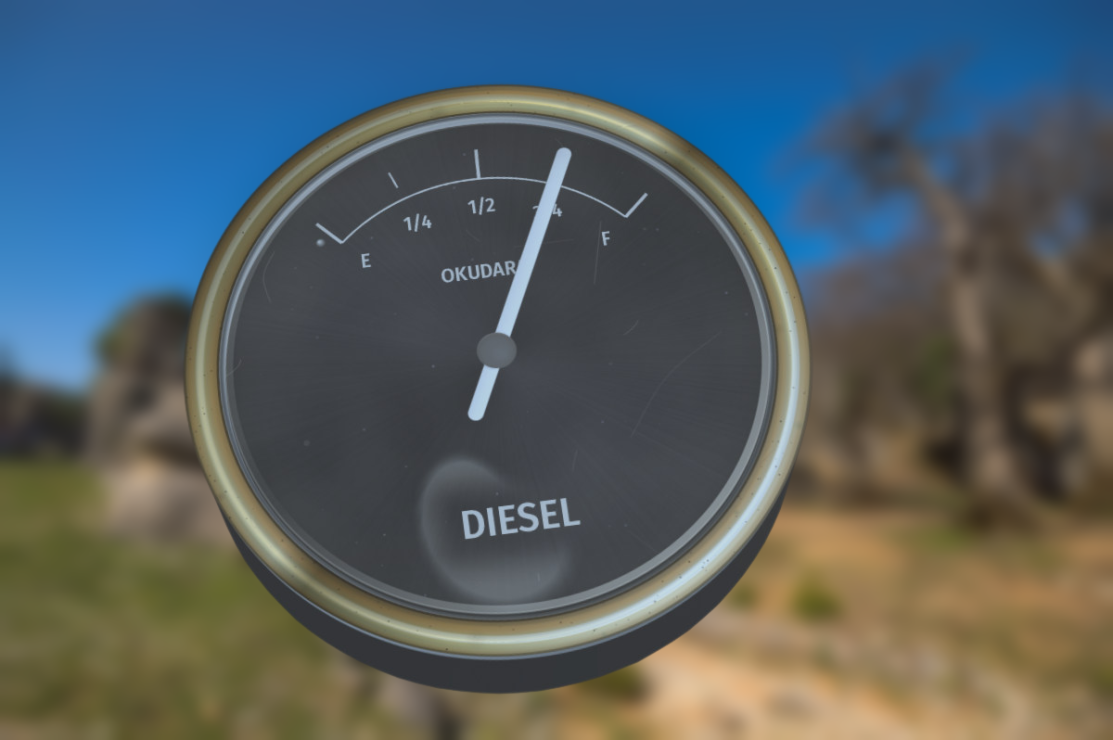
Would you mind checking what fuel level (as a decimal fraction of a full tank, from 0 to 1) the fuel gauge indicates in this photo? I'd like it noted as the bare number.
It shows 0.75
